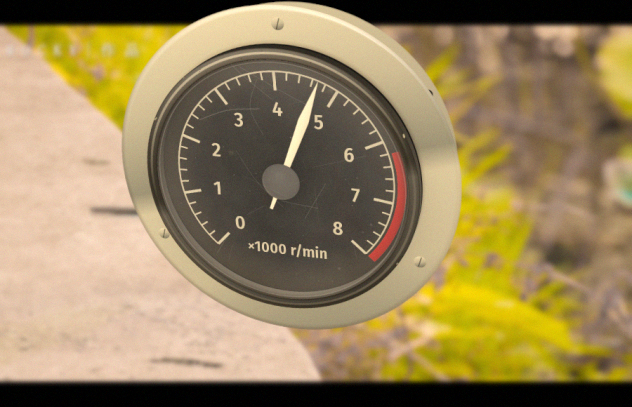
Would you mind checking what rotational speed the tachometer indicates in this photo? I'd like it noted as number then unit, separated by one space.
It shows 4700 rpm
